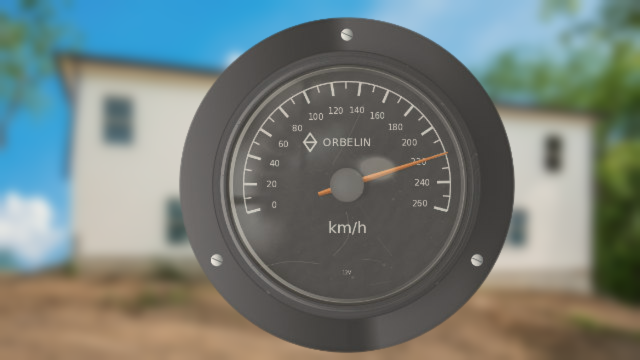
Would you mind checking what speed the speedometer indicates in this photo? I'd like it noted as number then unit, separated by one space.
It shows 220 km/h
